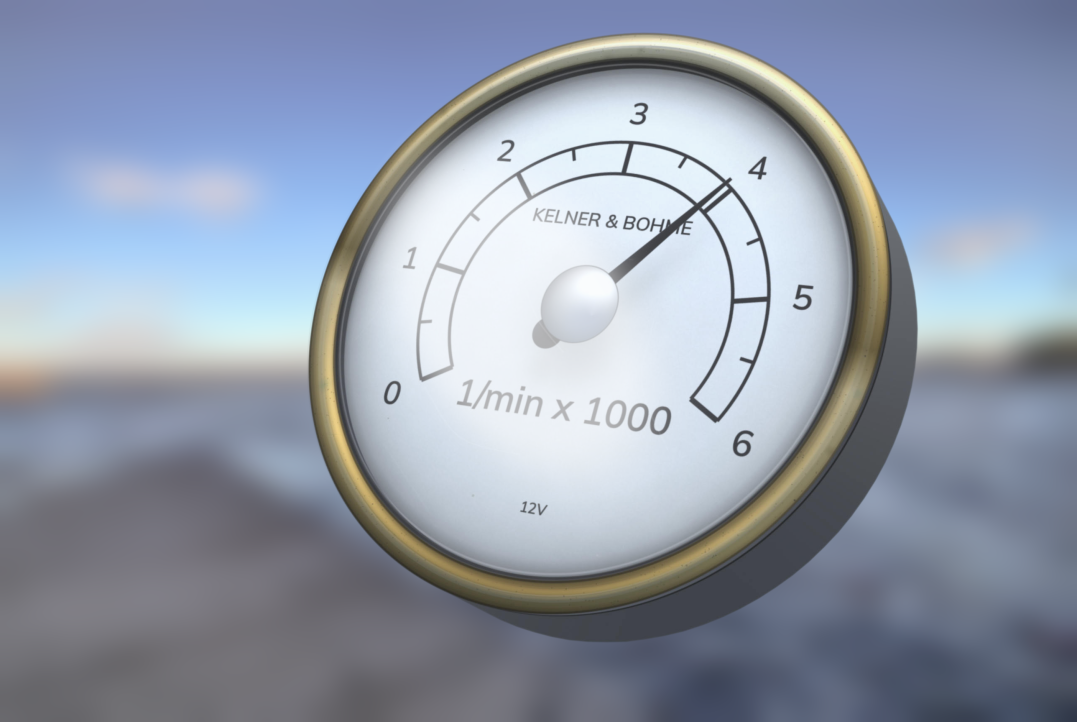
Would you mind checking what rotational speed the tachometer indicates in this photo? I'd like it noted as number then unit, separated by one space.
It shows 4000 rpm
